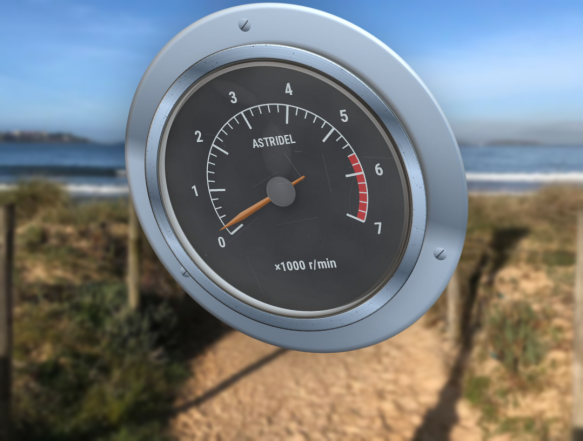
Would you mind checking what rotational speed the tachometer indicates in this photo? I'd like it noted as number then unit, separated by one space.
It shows 200 rpm
